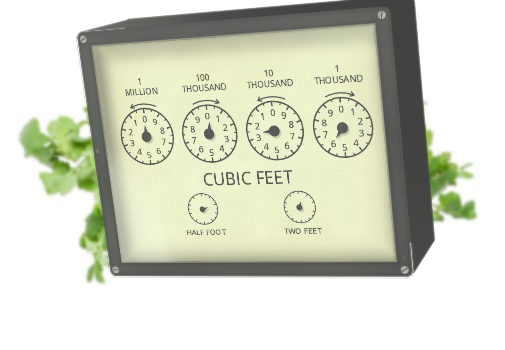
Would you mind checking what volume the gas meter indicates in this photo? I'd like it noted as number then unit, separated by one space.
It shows 2600 ft³
